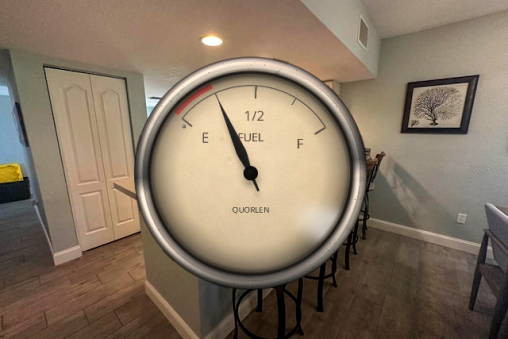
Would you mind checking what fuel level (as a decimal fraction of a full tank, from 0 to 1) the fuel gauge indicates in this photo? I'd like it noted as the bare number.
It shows 0.25
